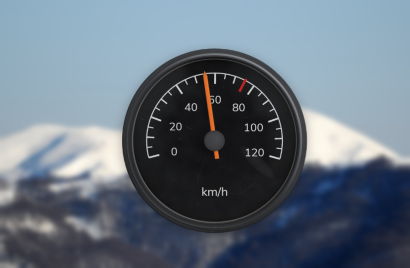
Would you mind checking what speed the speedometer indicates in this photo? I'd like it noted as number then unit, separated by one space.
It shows 55 km/h
